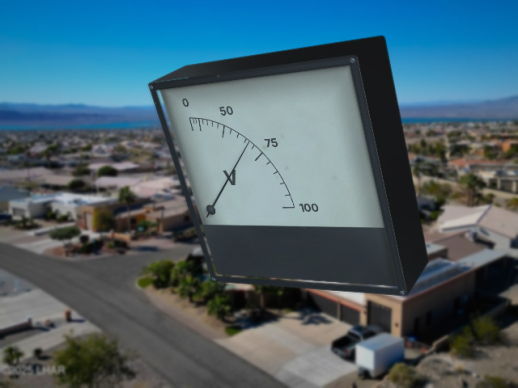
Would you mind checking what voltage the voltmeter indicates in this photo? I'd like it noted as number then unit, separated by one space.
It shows 67.5 V
